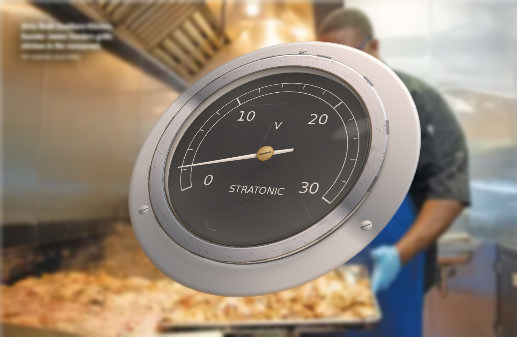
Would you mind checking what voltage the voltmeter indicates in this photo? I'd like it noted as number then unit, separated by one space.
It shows 2 V
